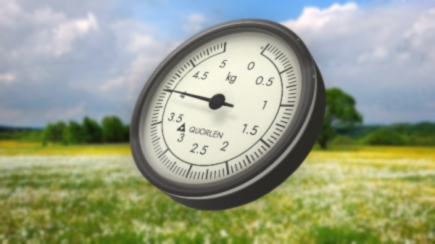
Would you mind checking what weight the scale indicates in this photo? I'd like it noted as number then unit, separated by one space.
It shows 4 kg
